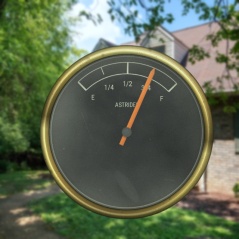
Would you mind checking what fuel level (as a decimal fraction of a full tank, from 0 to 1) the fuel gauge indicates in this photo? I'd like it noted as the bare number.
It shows 0.75
